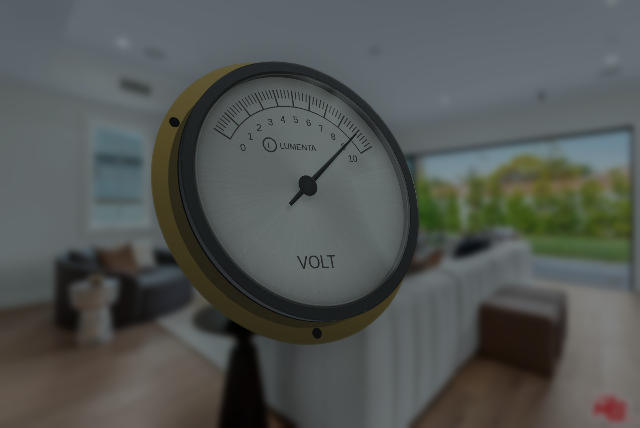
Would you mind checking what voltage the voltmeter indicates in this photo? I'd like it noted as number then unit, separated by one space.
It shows 9 V
